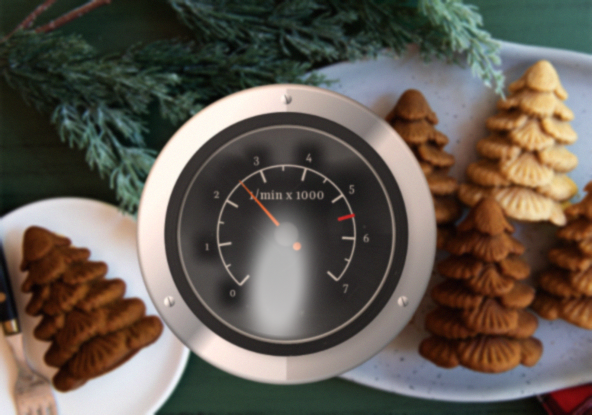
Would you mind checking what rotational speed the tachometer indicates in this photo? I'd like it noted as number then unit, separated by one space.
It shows 2500 rpm
